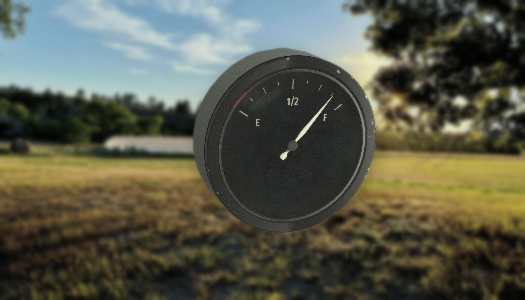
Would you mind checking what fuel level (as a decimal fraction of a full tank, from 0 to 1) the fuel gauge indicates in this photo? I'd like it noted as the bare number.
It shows 0.875
